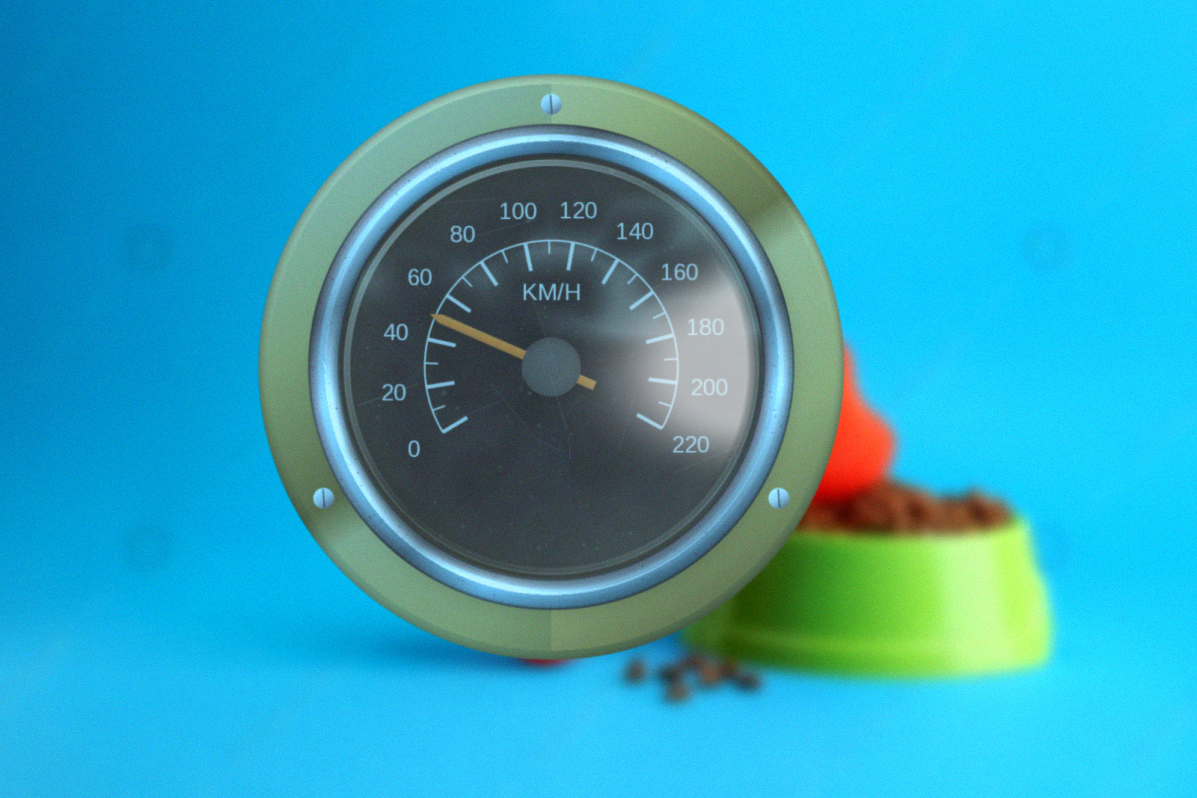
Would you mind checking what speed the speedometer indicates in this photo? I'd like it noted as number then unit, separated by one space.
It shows 50 km/h
